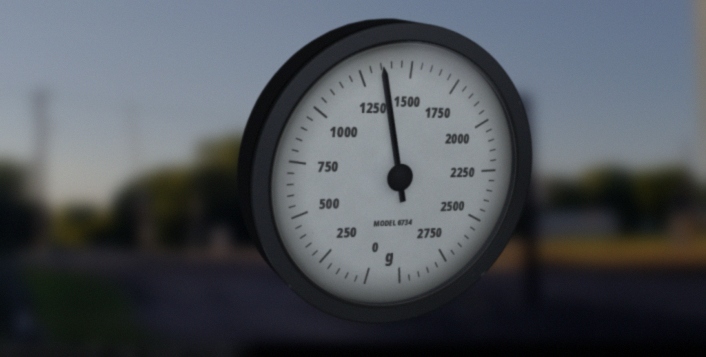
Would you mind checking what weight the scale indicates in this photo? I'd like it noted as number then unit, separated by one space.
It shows 1350 g
